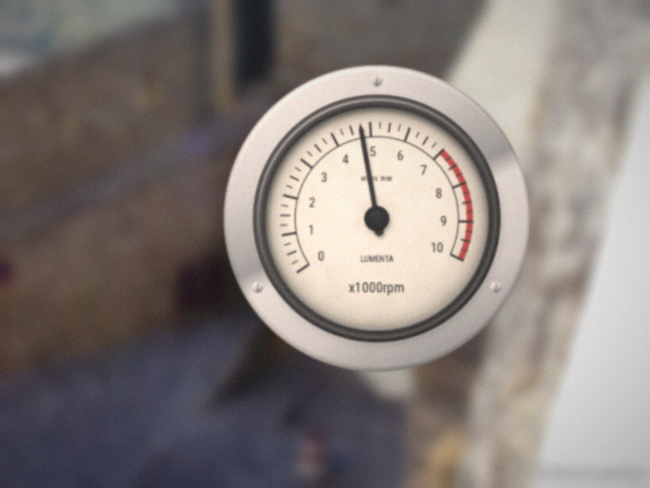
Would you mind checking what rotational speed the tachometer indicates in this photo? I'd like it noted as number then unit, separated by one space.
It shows 4750 rpm
